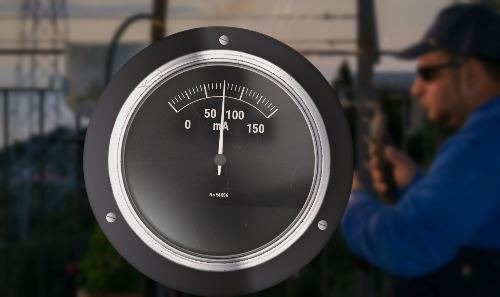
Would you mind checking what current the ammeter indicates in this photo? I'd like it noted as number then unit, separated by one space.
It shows 75 mA
